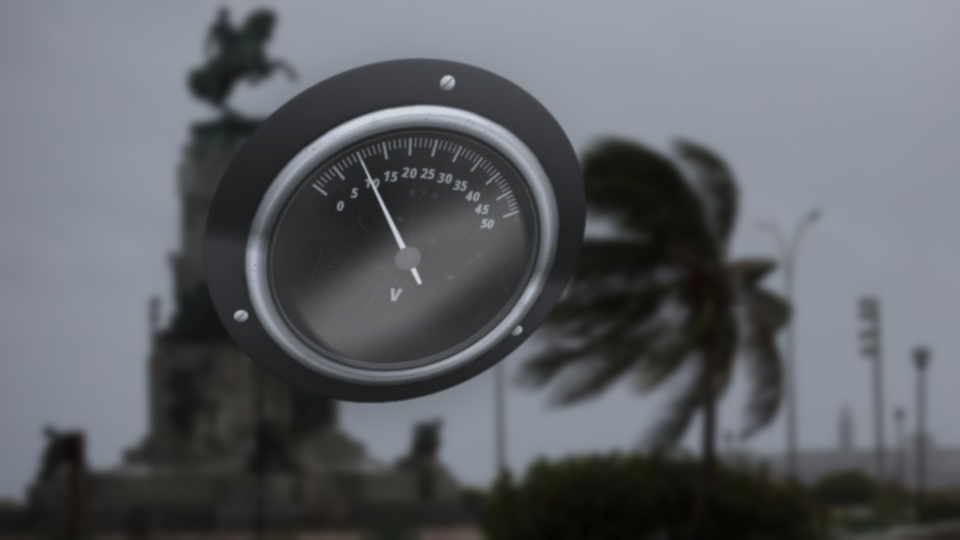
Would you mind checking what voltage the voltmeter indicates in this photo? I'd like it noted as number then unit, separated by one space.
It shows 10 V
